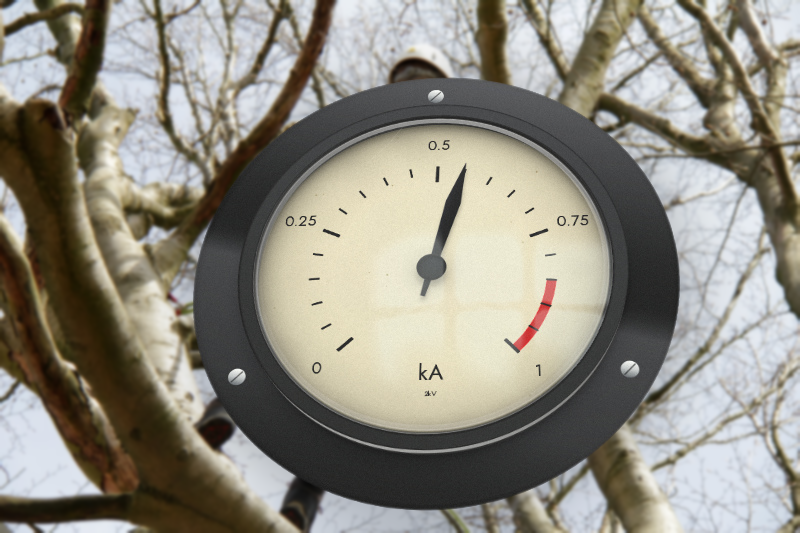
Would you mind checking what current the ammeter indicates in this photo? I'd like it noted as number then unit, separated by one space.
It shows 0.55 kA
